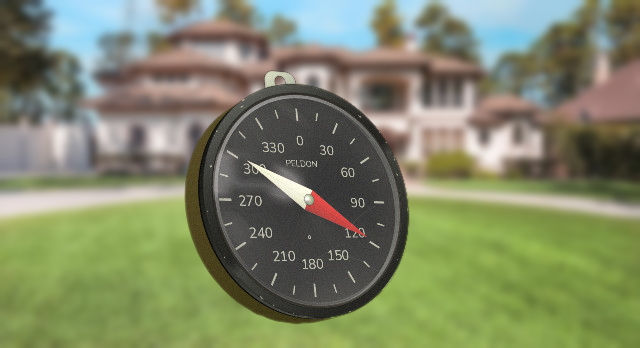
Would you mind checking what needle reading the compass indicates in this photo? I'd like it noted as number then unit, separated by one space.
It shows 120 °
